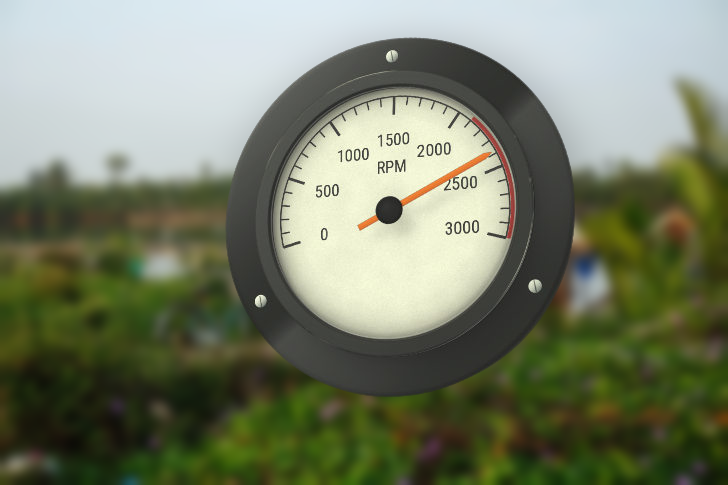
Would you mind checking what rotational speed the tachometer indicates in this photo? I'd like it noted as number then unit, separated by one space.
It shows 2400 rpm
